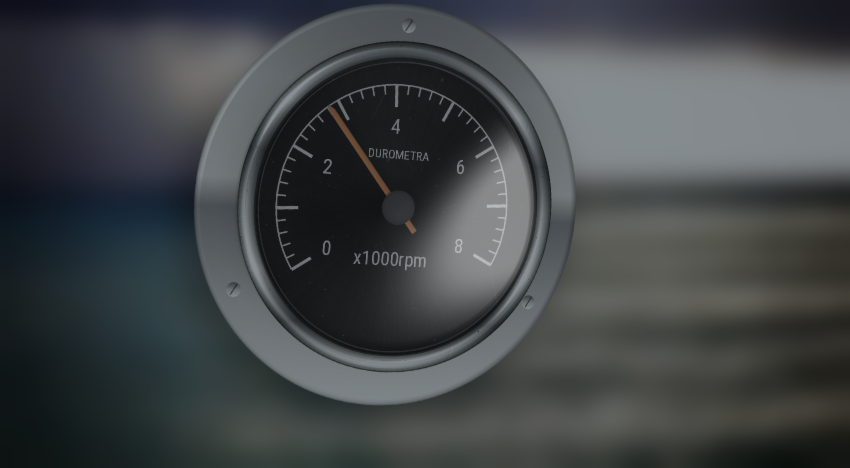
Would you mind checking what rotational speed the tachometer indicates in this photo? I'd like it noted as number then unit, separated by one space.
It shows 2800 rpm
